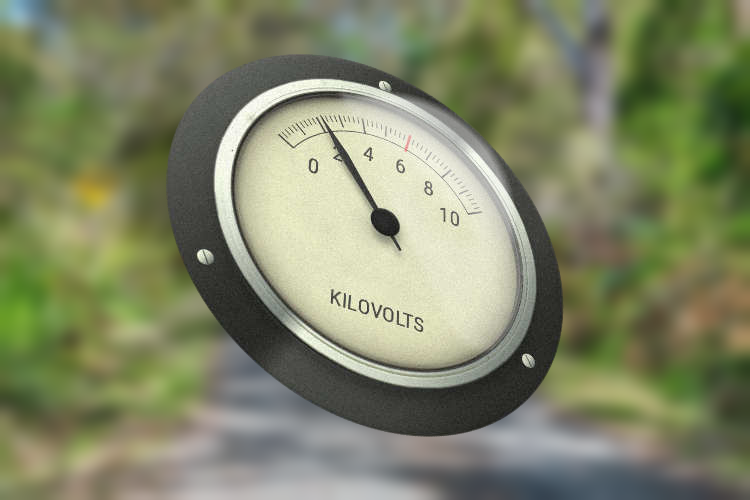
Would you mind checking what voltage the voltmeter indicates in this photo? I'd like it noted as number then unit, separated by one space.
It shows 2 kV
